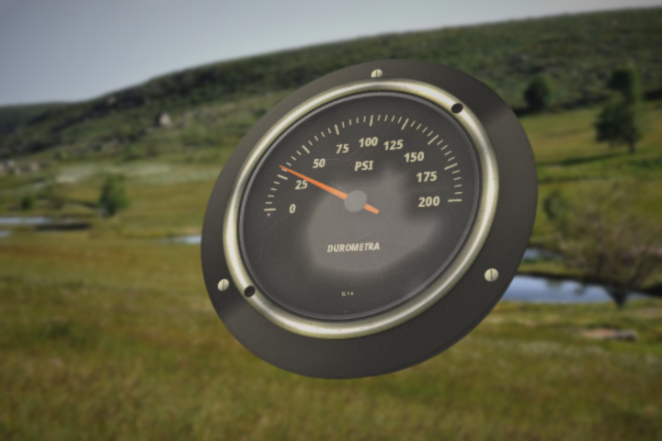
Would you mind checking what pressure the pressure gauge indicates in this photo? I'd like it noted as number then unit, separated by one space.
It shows 30 psi
